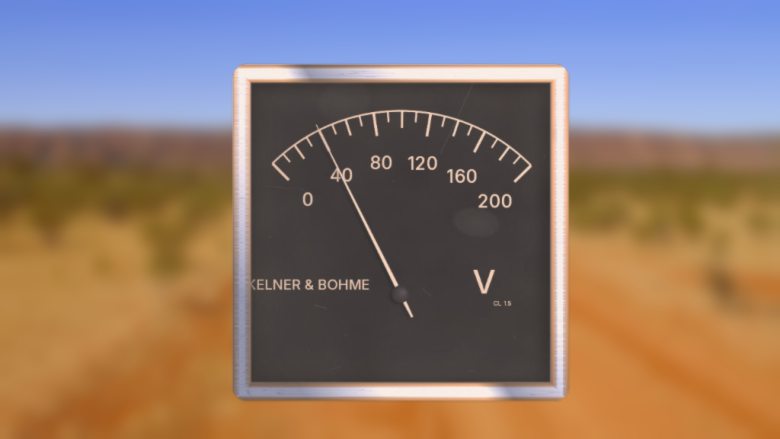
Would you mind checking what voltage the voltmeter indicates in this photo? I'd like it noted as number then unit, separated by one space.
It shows 40 V
